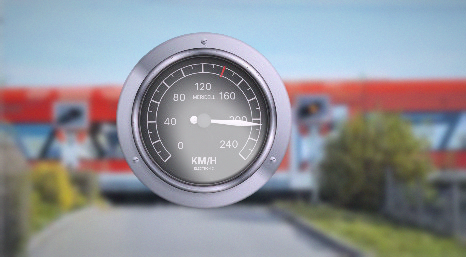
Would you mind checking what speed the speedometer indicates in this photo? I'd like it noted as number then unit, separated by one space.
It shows 205 km/h
